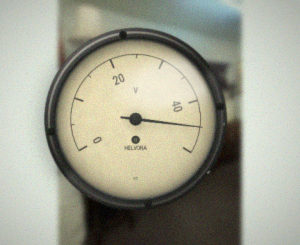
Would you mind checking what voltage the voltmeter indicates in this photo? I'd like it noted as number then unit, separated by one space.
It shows 45 V
